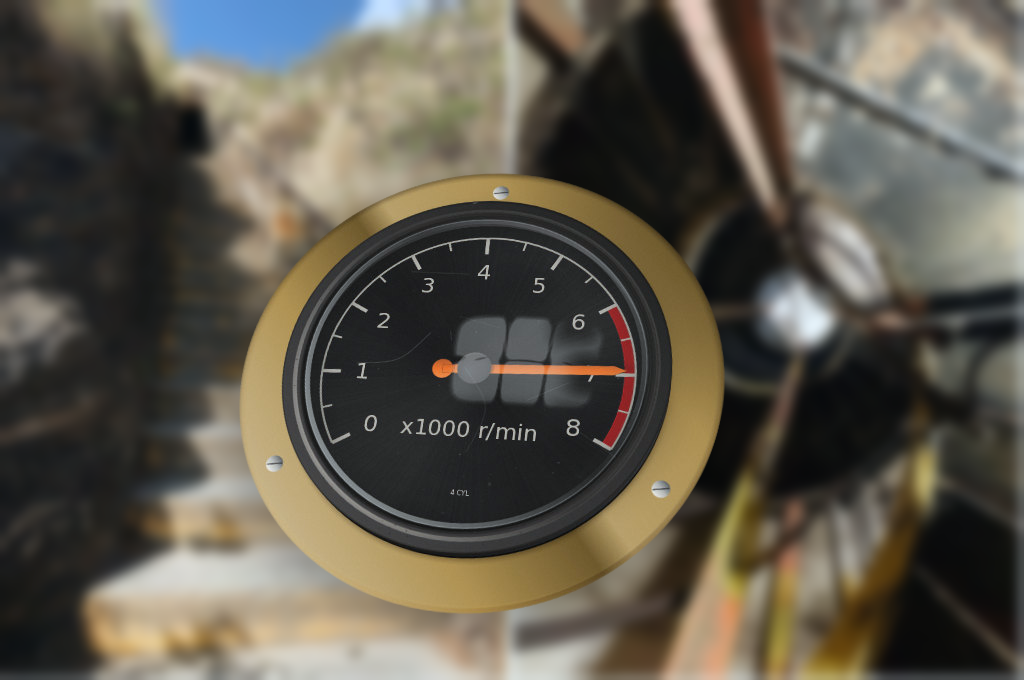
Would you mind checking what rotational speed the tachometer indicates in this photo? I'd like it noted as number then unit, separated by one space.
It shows 7000 rpm
